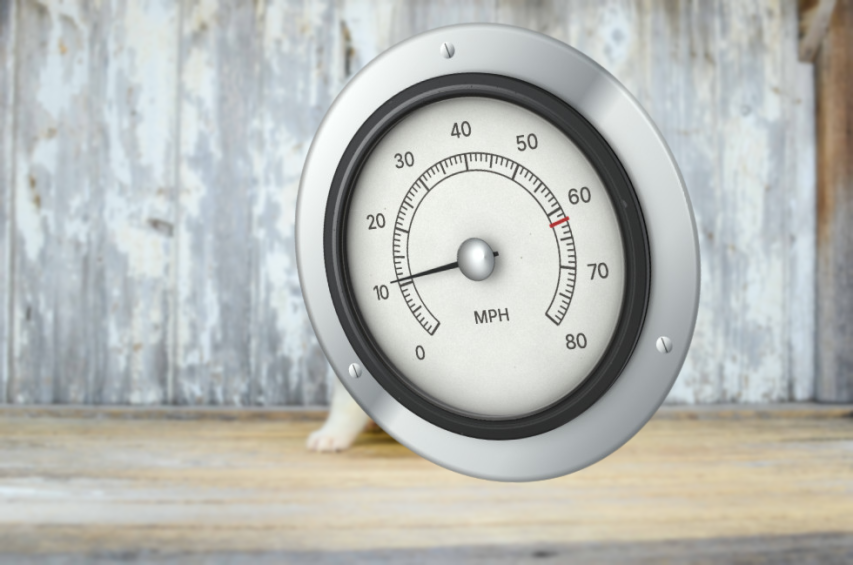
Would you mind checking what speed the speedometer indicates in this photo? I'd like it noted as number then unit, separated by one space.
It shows 11 mph
